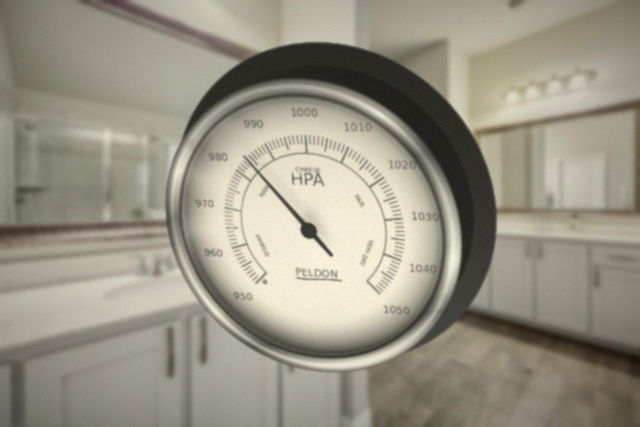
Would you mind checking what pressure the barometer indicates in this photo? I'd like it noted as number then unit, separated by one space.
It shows 985 hPa
